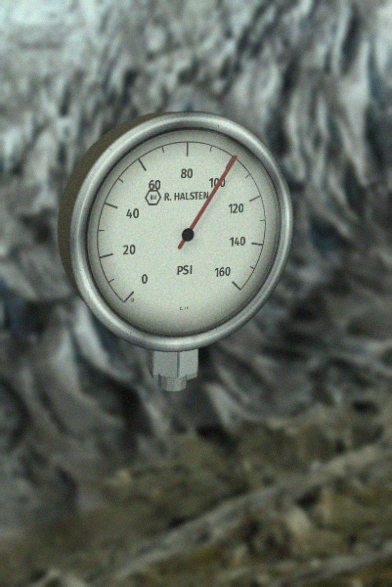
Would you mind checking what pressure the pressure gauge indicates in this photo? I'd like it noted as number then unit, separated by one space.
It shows 100 psi
